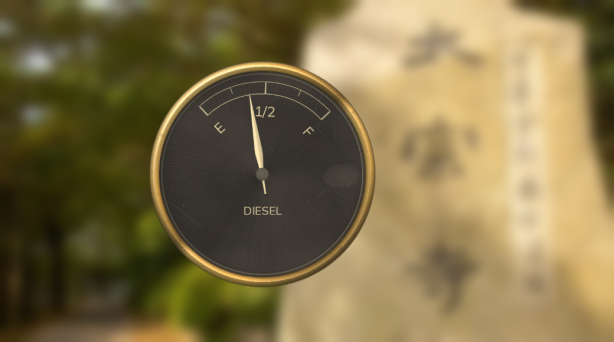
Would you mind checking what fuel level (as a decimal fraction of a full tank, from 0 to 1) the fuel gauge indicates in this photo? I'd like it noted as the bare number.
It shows 0.375
